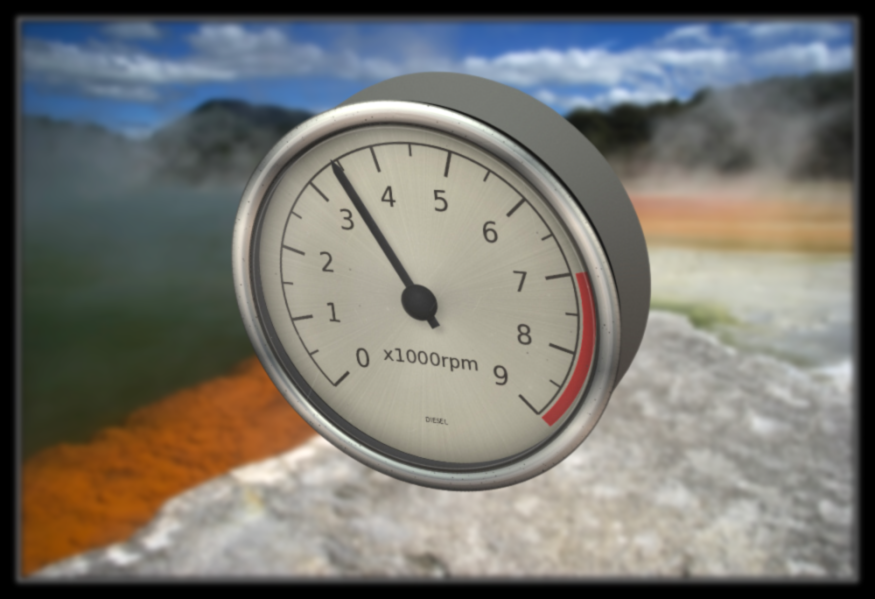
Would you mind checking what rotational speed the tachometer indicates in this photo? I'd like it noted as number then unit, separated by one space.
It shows 3500 rpm
